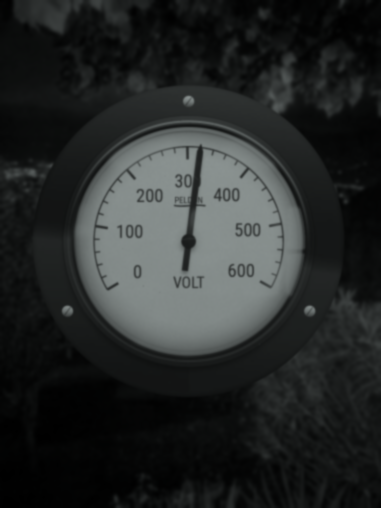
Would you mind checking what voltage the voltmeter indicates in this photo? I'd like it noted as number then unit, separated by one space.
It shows 320 V
